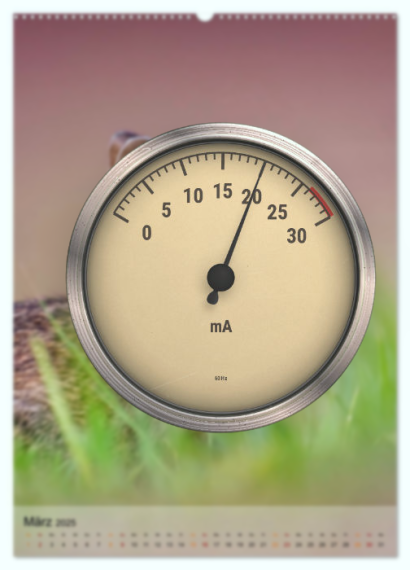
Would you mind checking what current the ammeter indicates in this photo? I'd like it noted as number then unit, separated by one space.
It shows 20 mA
